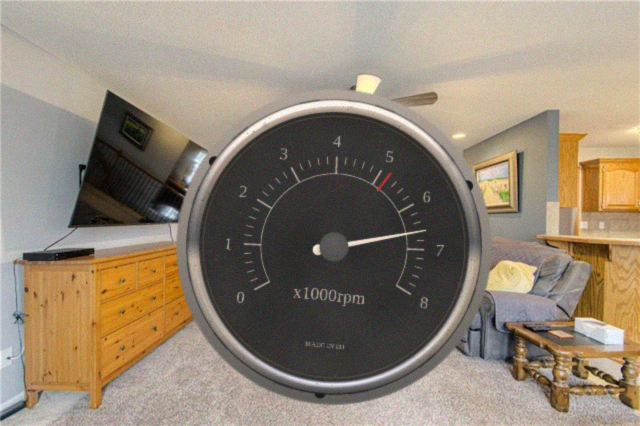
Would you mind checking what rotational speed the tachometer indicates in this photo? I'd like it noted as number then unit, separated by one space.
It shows 6600 rpm
